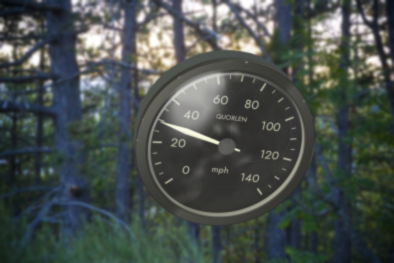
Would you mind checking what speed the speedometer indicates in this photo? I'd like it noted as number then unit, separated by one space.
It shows 30 mph
